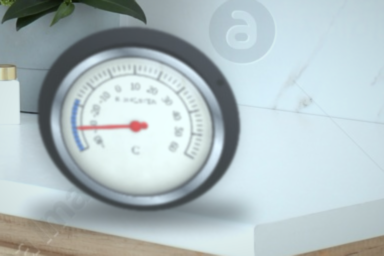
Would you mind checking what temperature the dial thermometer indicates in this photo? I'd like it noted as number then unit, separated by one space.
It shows -30 °C
